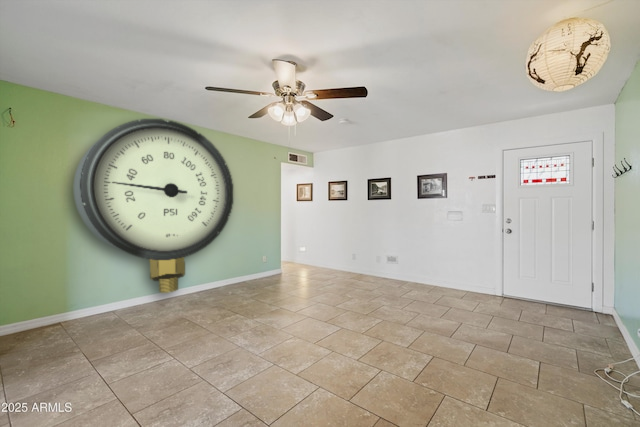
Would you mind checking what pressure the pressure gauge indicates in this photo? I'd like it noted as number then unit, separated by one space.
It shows 30 psi
